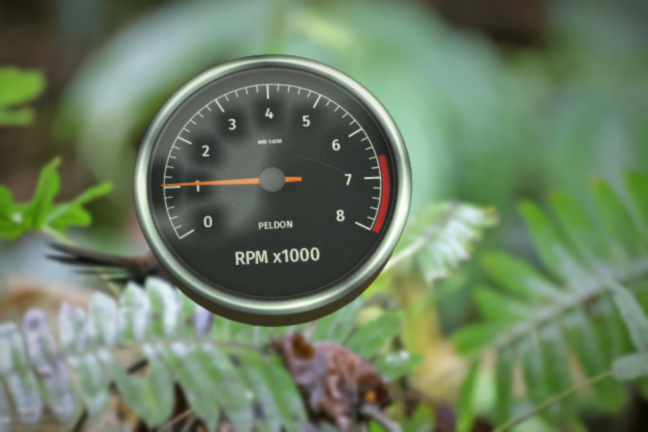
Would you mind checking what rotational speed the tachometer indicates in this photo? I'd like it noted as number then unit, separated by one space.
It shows 1000 rpm
